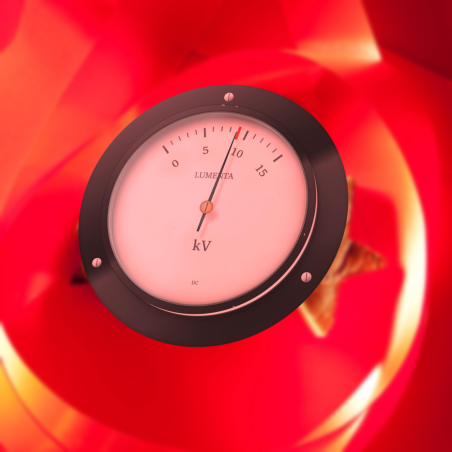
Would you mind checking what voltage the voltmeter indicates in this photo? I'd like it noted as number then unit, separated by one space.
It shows 9 kV
